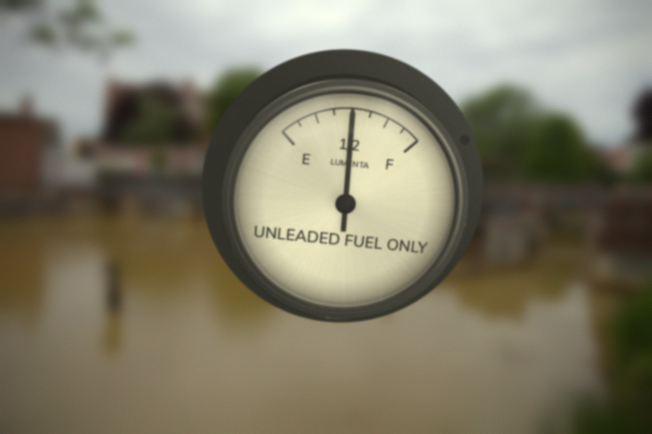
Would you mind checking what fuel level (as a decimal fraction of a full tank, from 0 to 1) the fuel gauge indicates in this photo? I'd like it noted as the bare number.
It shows 0.5
